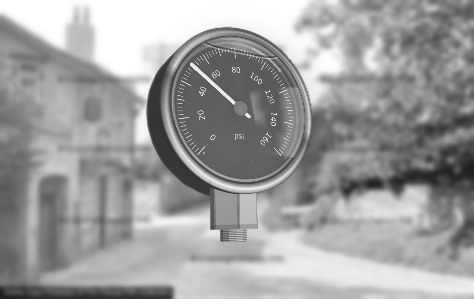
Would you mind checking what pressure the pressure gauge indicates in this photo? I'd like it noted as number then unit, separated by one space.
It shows 50 psi
